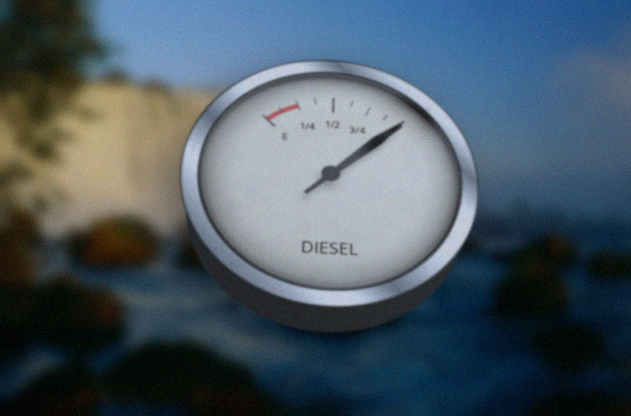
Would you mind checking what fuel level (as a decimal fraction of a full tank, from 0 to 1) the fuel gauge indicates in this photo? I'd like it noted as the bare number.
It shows 1
